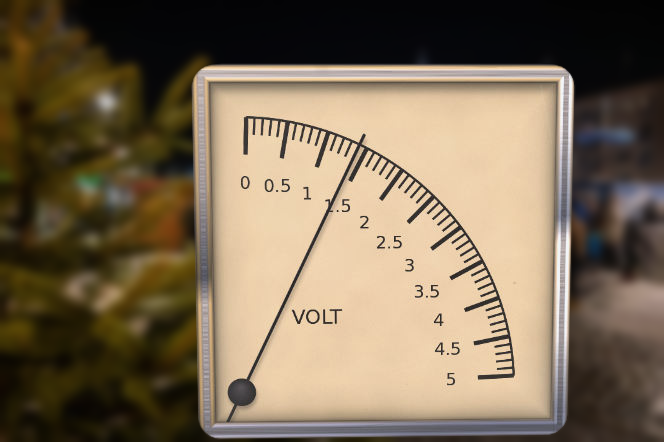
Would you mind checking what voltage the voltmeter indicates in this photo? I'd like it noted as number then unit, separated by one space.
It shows 1.4 V
